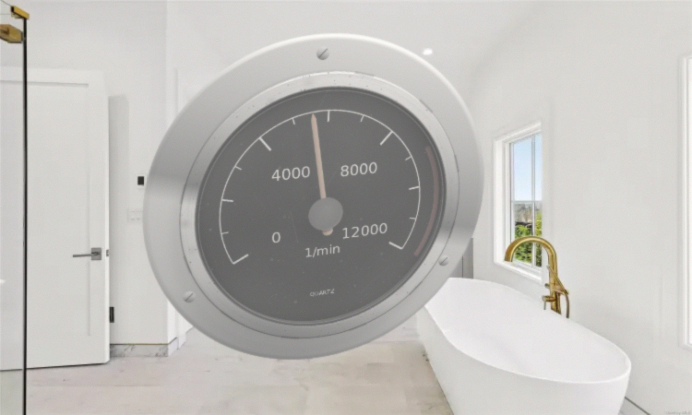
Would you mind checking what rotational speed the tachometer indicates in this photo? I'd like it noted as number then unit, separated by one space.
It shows 5500 rpm
